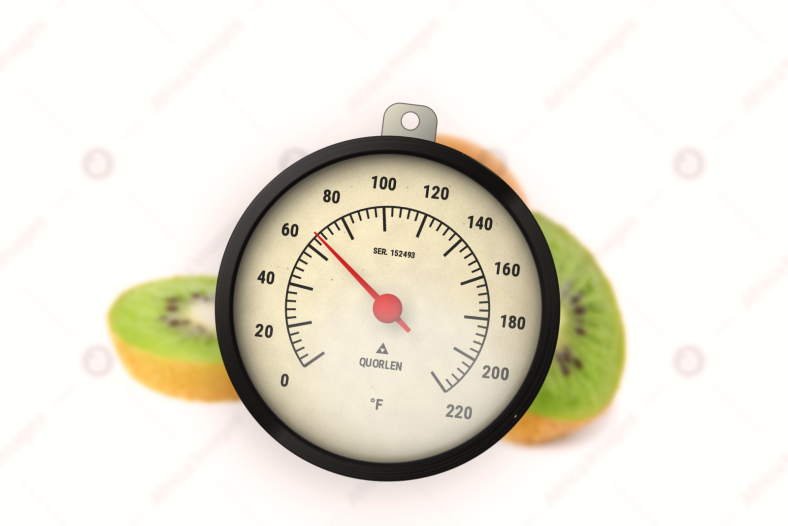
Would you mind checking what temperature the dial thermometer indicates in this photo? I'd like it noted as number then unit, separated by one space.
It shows 66 °F
